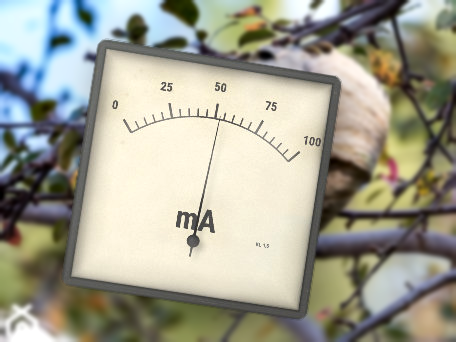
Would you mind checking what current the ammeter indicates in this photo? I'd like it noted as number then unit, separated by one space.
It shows 52.5 mA
